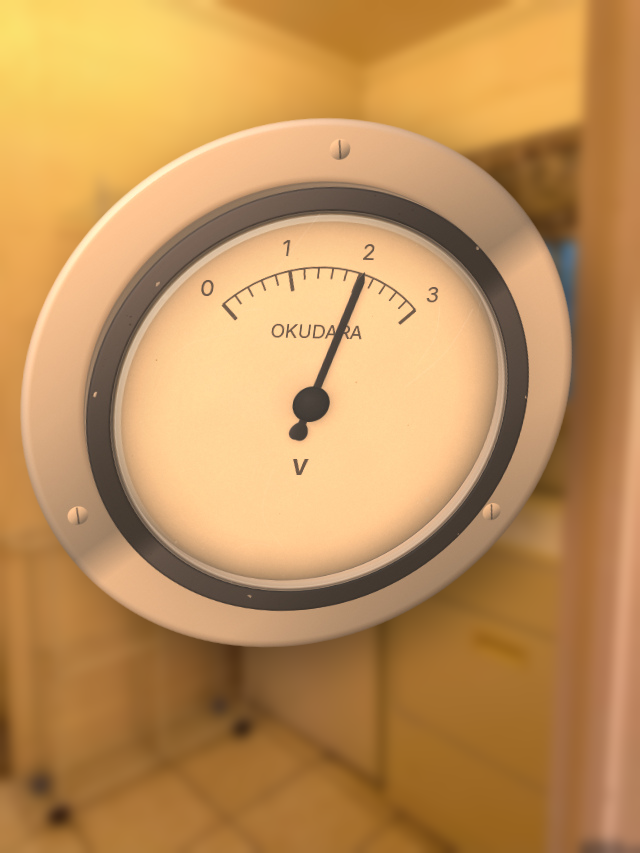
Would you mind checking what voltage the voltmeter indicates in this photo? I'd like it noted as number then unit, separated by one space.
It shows 2 V
